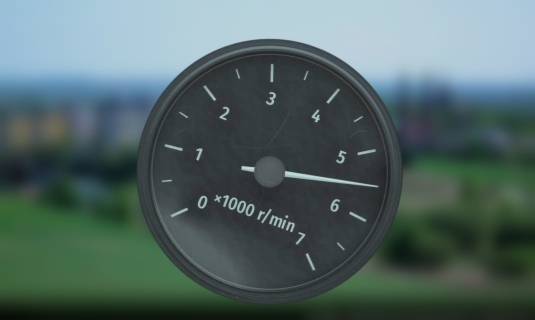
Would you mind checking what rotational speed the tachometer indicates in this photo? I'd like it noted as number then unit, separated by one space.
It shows 5500 rpm
